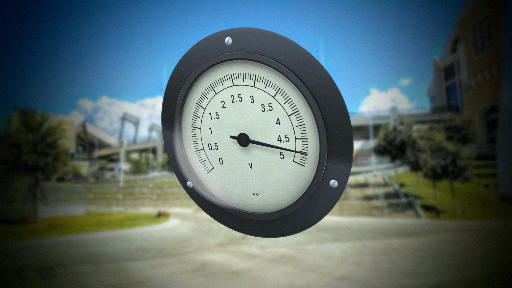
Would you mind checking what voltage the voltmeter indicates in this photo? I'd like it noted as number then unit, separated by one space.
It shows 4.75 V
